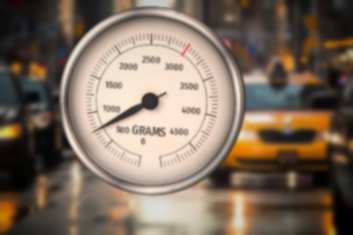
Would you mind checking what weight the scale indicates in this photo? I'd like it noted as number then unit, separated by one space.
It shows 750 g
